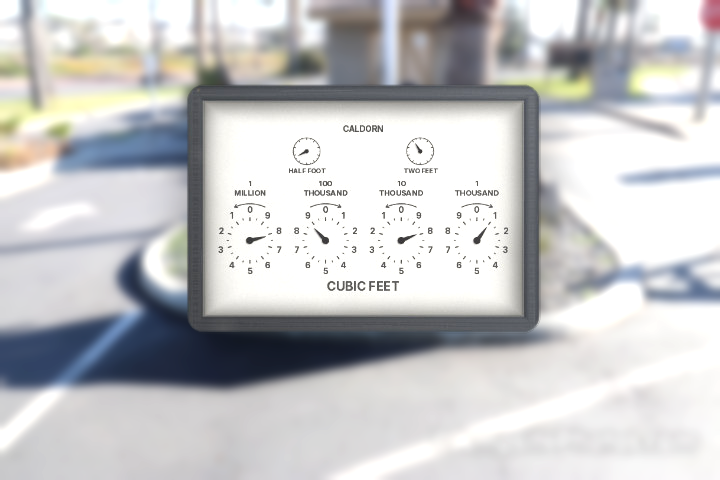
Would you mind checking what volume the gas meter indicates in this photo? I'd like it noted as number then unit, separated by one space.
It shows 788100 ft³
